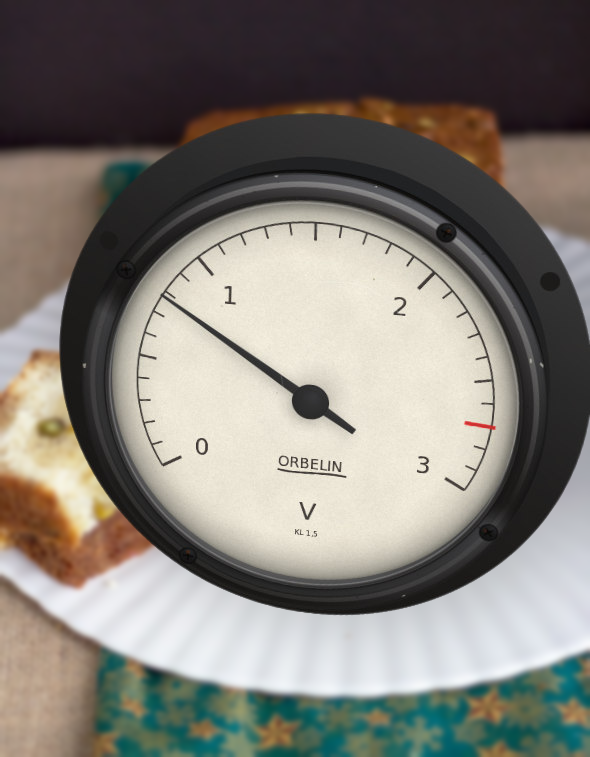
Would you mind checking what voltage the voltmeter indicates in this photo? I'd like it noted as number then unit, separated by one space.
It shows 0.8 V
